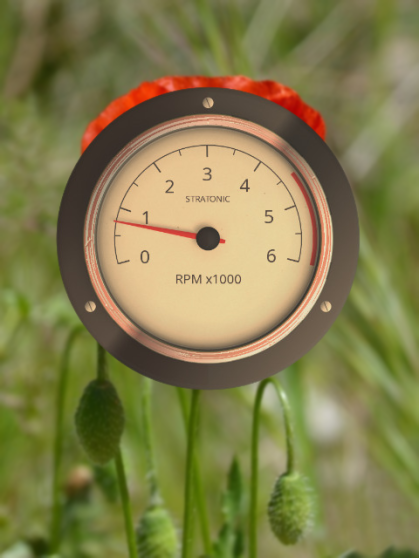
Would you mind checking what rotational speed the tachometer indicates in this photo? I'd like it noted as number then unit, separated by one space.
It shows 750 rpm
